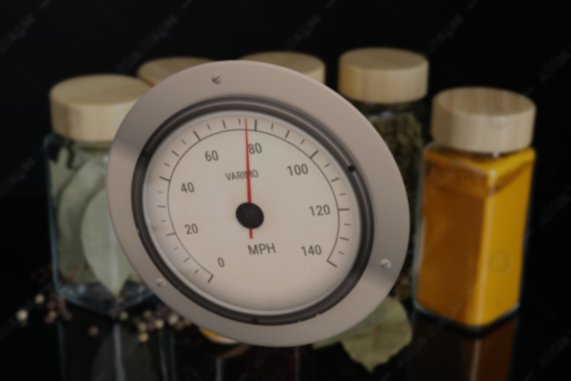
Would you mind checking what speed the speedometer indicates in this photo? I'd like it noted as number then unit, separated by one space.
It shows 77.5 mph
